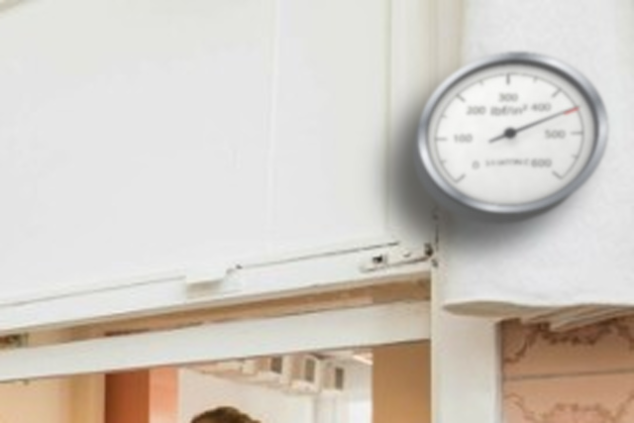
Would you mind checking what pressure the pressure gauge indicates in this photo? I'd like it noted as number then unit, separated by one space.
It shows 450 psi
